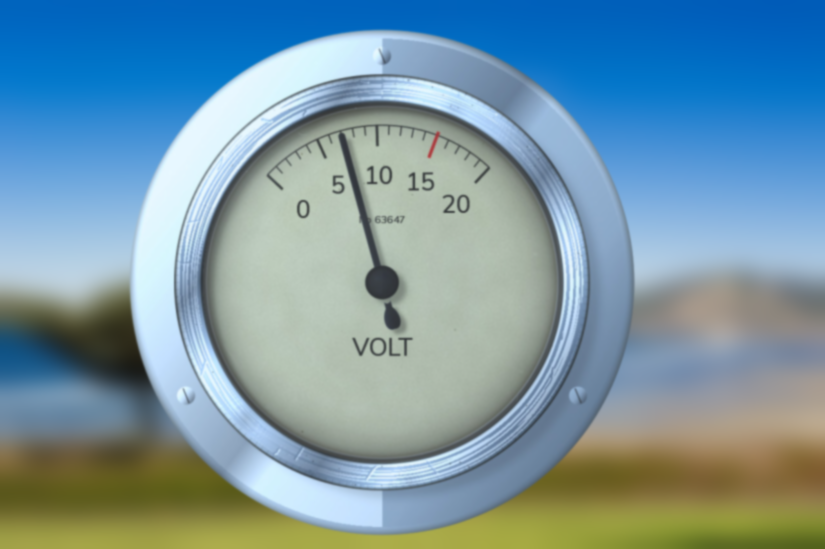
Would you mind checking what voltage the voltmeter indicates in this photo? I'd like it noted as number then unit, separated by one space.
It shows 7 V
